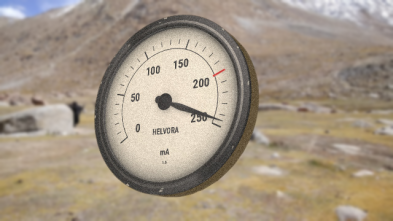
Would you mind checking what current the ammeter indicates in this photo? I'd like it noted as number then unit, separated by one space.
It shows 245 mA
